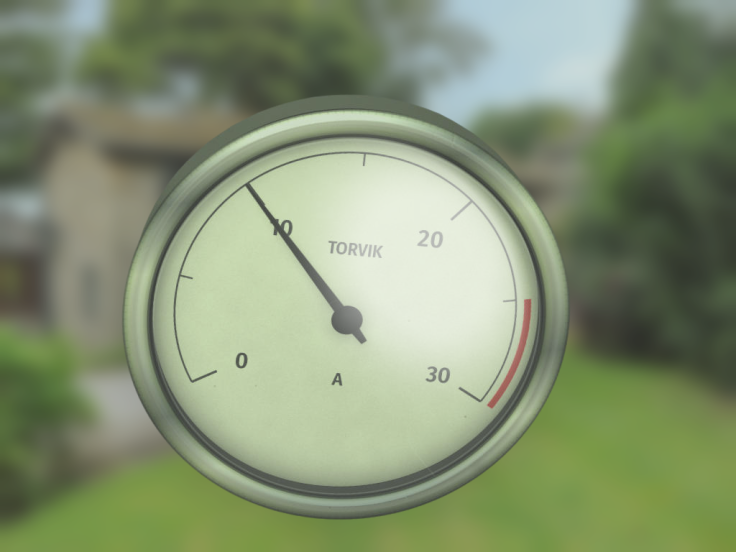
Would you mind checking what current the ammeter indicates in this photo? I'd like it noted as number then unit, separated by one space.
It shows 10 A
